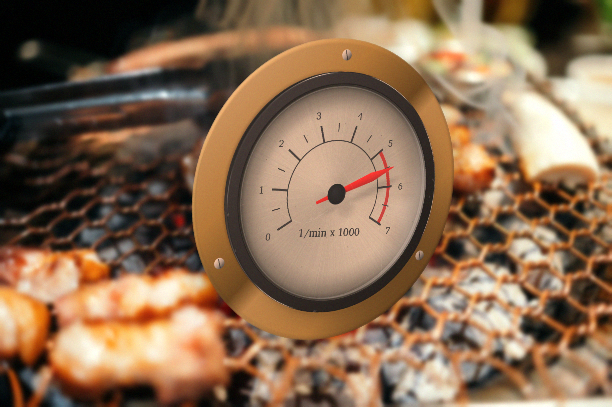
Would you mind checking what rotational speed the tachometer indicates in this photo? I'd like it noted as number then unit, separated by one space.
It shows 5500 rpm
